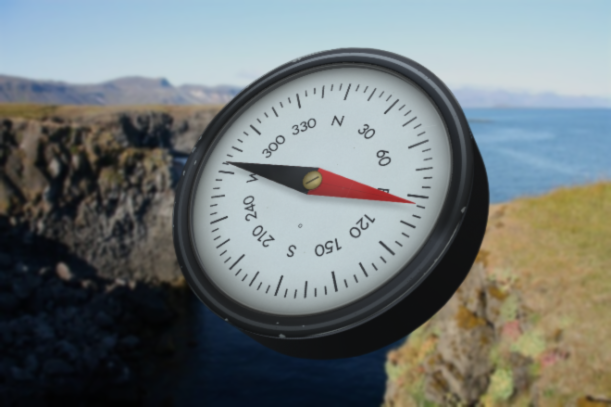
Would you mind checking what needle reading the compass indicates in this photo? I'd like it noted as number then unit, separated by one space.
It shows 95 °
